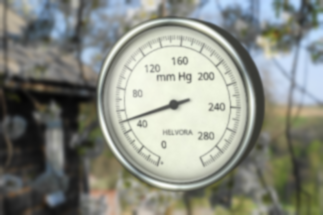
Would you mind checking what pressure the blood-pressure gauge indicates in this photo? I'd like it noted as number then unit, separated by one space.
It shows 50 mmHg
